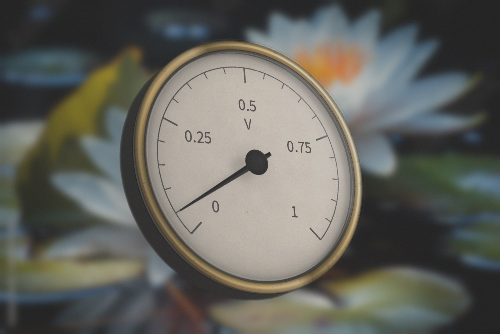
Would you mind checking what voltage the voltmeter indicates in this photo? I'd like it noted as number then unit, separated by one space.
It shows 0.05 V
